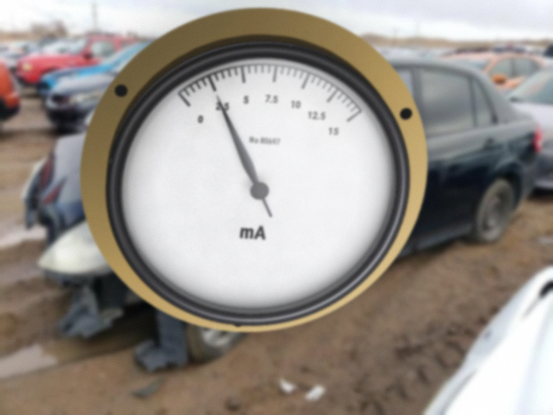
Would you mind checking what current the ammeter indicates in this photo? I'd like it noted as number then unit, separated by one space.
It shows 2.5 mA
